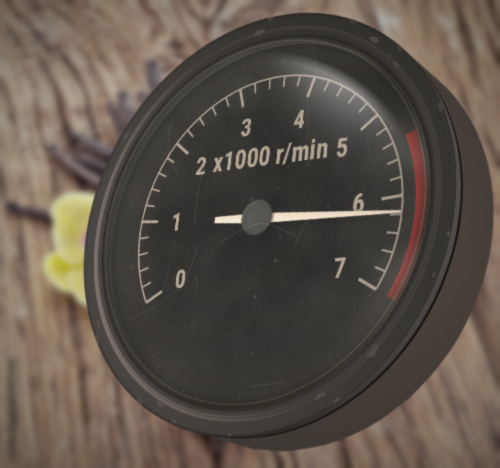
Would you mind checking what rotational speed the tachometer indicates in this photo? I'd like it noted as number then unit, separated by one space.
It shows 6200 rpm
